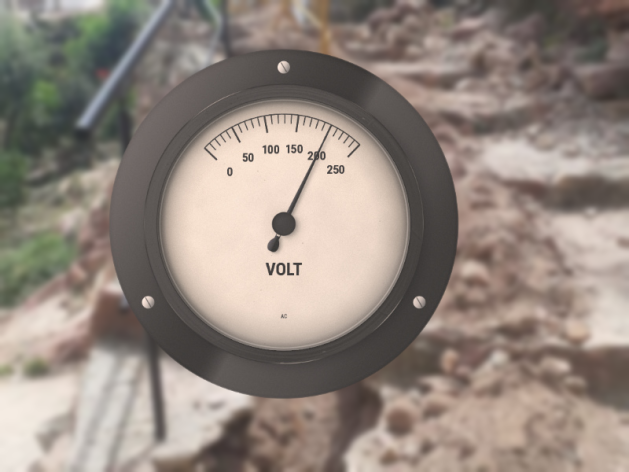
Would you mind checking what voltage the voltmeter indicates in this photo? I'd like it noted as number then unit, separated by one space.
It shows 200 V
